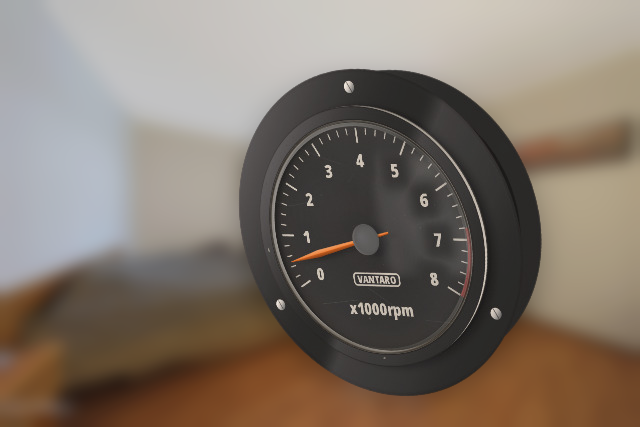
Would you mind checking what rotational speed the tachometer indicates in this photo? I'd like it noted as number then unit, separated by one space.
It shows 500 rpm
